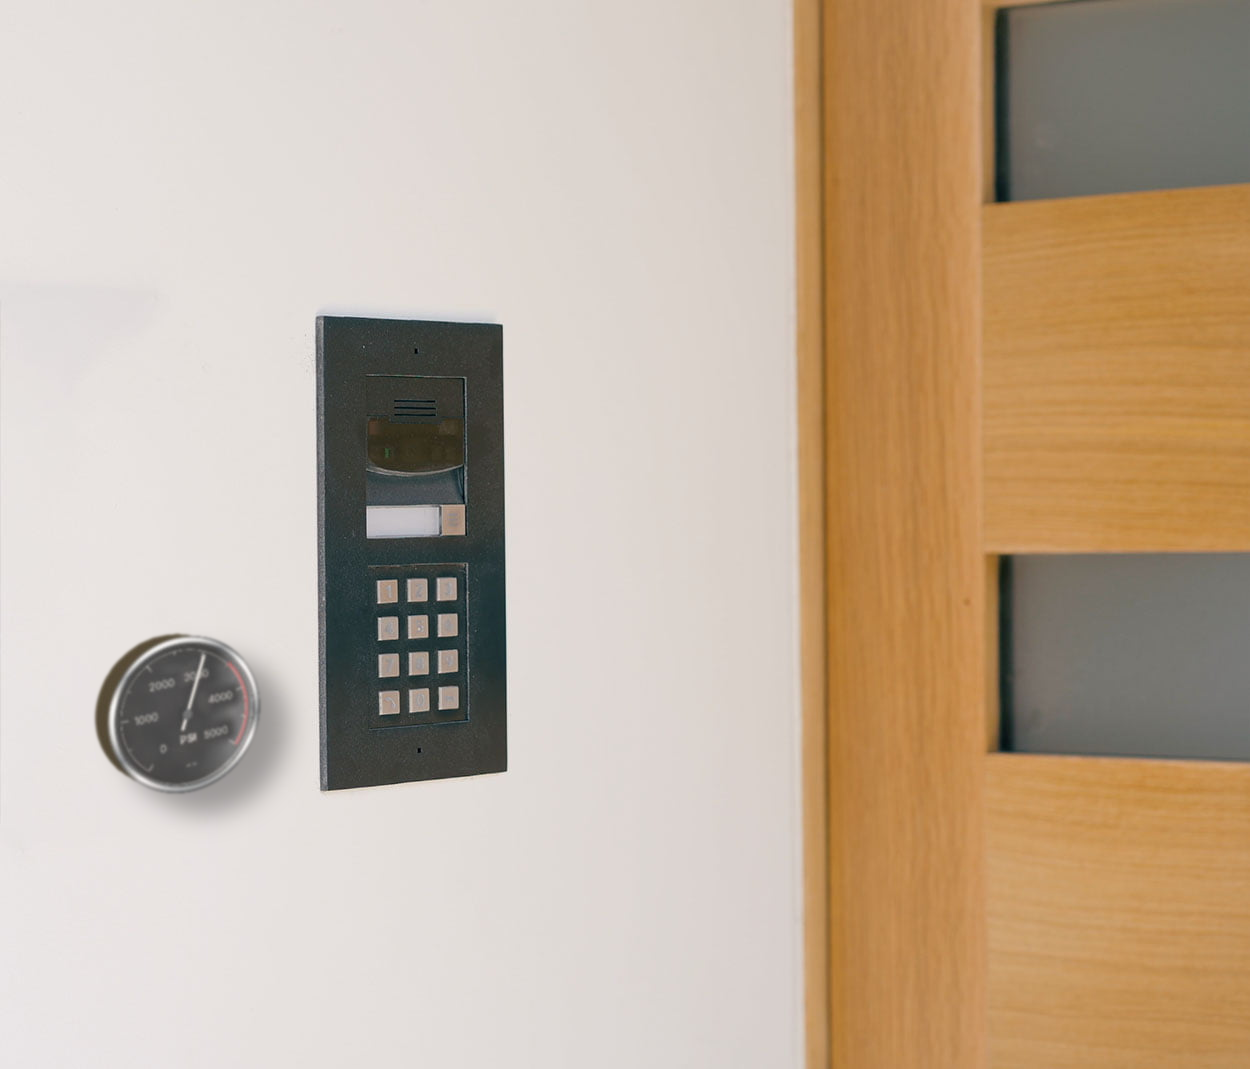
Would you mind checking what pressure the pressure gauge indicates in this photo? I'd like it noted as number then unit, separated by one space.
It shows 3000 psi
